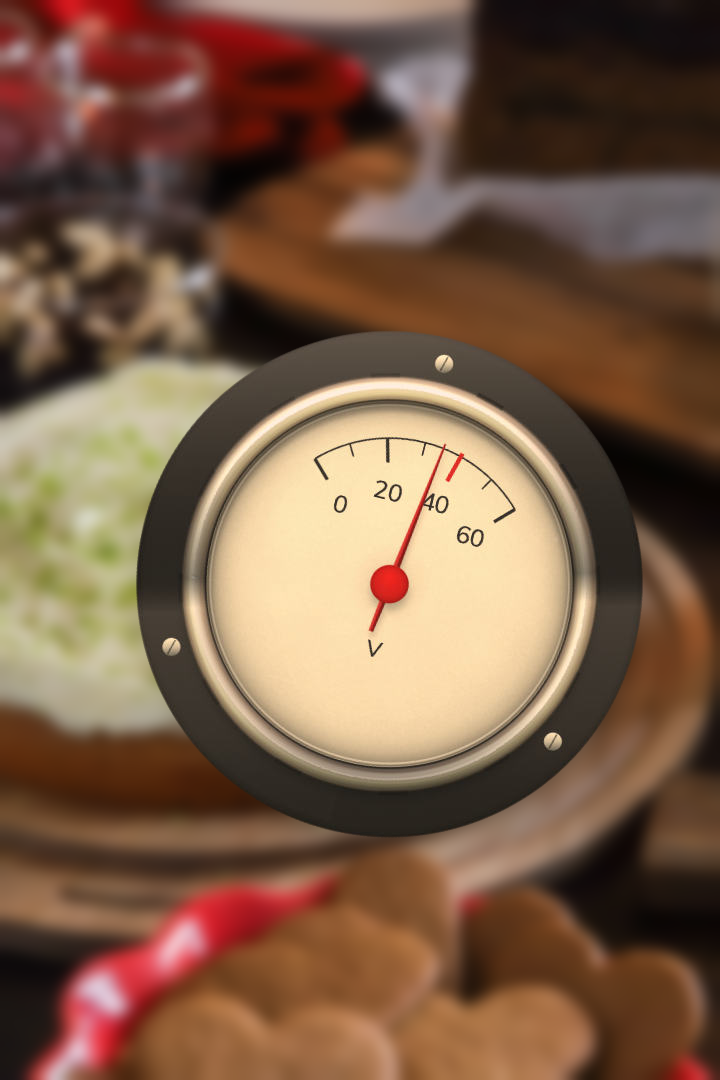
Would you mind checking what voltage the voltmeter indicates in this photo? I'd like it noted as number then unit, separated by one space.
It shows 35 V
